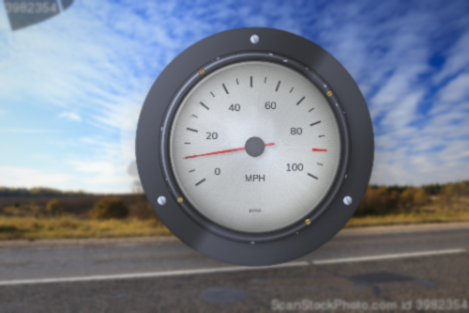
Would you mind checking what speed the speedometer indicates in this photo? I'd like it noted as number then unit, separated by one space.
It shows 10 mph
